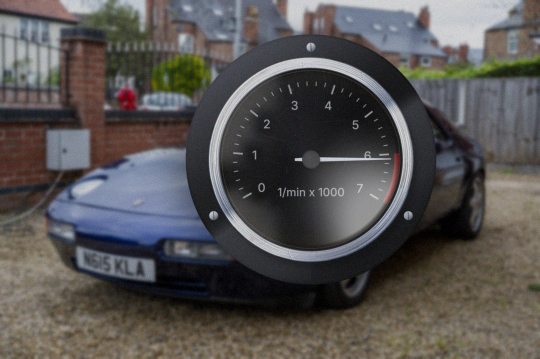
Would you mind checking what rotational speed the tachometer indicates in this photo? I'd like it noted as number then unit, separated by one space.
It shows 6100 rpm
